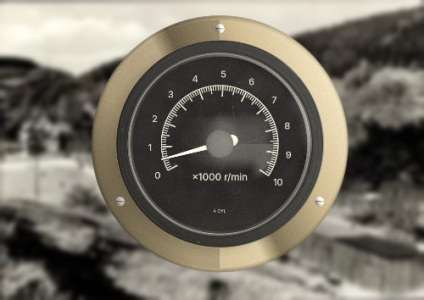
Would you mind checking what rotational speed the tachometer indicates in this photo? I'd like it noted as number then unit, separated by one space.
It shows 500 rpm
